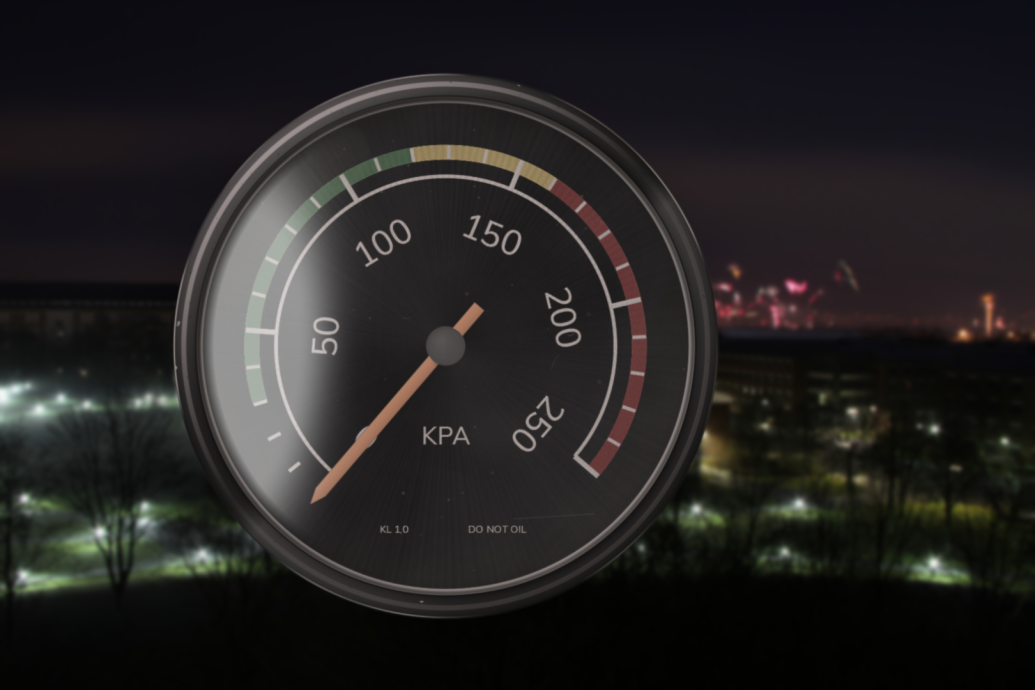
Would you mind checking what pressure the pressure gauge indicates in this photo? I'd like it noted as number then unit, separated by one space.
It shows 0 kPa
